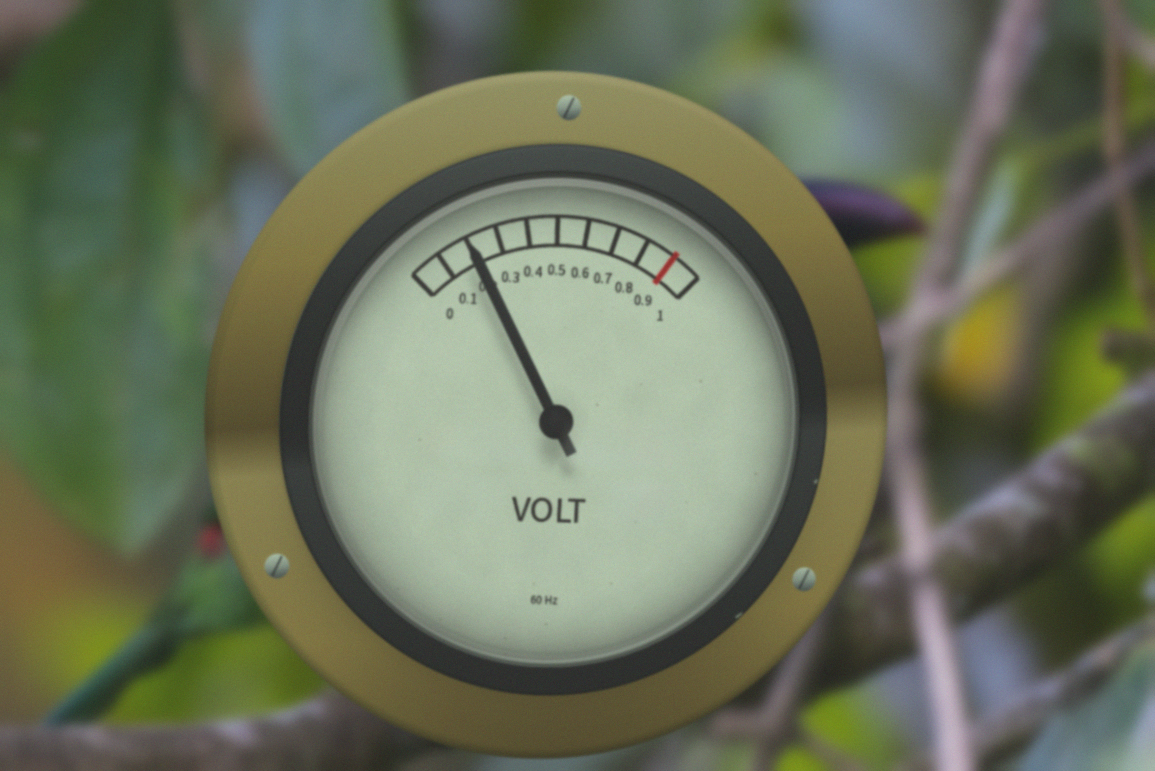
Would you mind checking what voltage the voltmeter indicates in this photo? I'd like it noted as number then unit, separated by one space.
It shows 0.2 V
